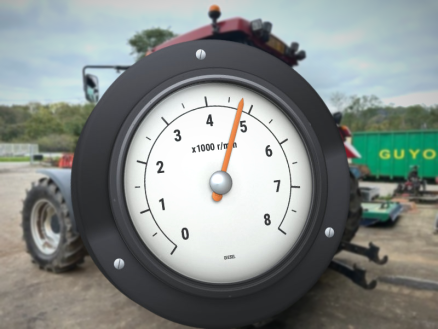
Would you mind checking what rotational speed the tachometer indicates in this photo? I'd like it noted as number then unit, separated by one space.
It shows 4750 rpm
